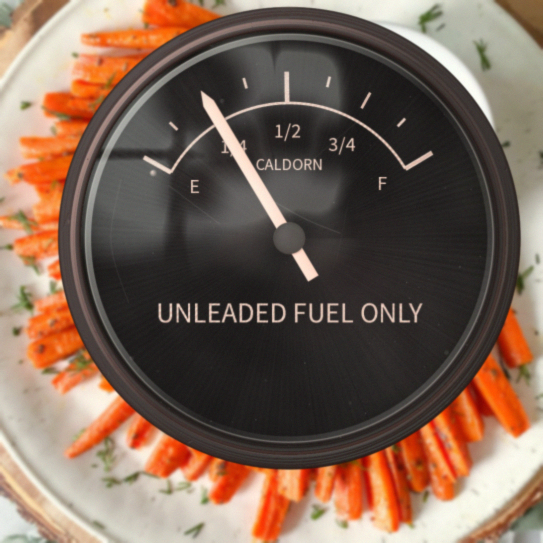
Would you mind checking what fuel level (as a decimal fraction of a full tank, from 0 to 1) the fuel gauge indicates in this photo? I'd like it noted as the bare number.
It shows 0.25
